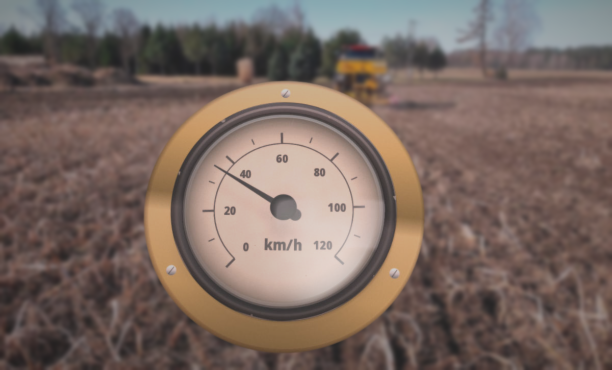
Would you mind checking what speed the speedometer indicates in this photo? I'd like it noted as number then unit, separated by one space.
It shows 35 km/h
